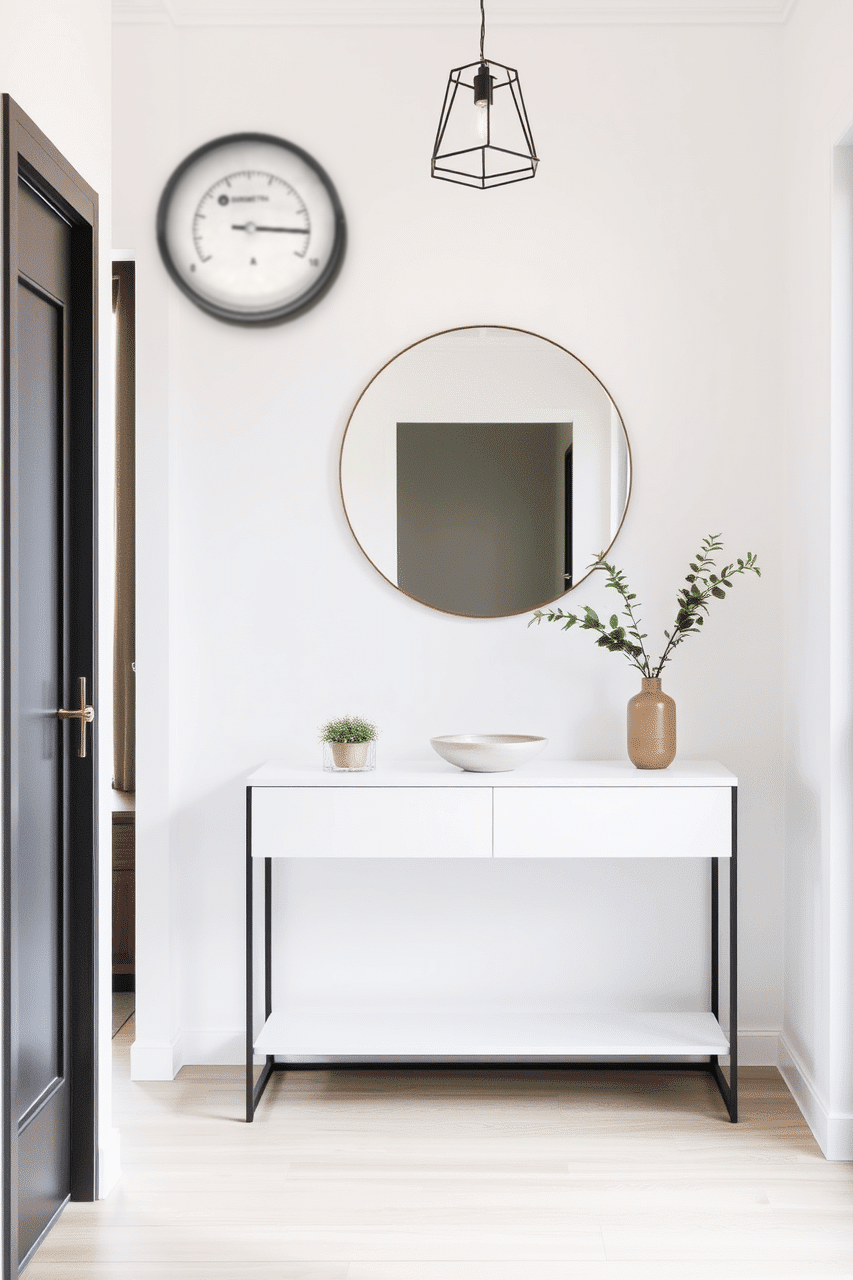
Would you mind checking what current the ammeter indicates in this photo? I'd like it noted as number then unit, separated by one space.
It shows 9 A
